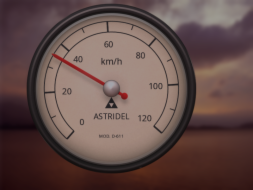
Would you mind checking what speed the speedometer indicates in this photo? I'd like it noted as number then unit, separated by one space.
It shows 35 km/h
